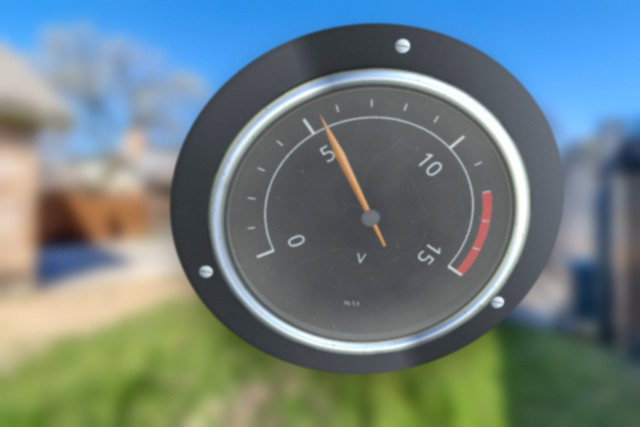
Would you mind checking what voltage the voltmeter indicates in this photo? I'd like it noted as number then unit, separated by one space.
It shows 5.5 V
